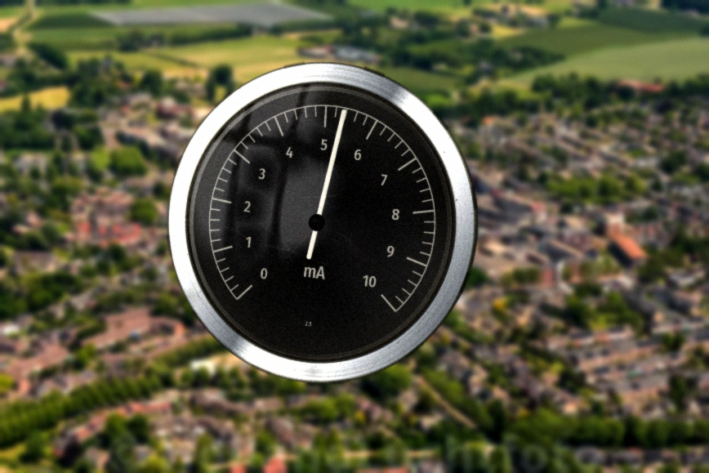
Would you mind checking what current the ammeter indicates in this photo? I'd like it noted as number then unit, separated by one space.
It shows 5.4 mA
